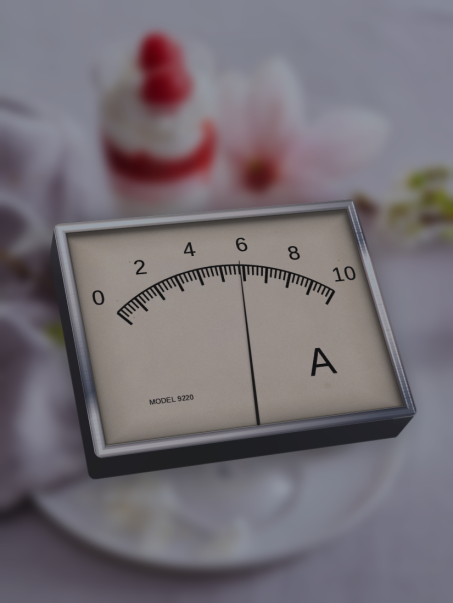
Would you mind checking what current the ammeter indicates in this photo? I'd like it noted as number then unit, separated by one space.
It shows 5.8 A
